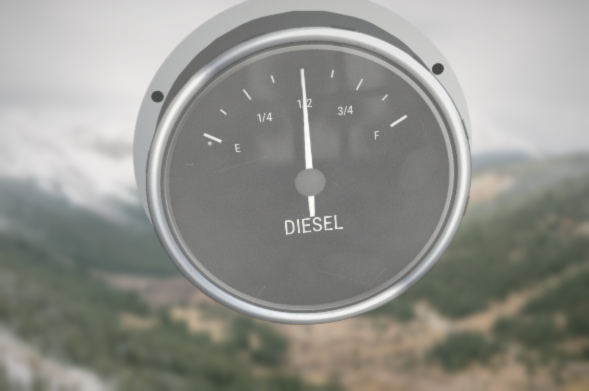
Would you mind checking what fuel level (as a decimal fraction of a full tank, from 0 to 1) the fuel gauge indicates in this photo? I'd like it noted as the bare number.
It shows 0.5
